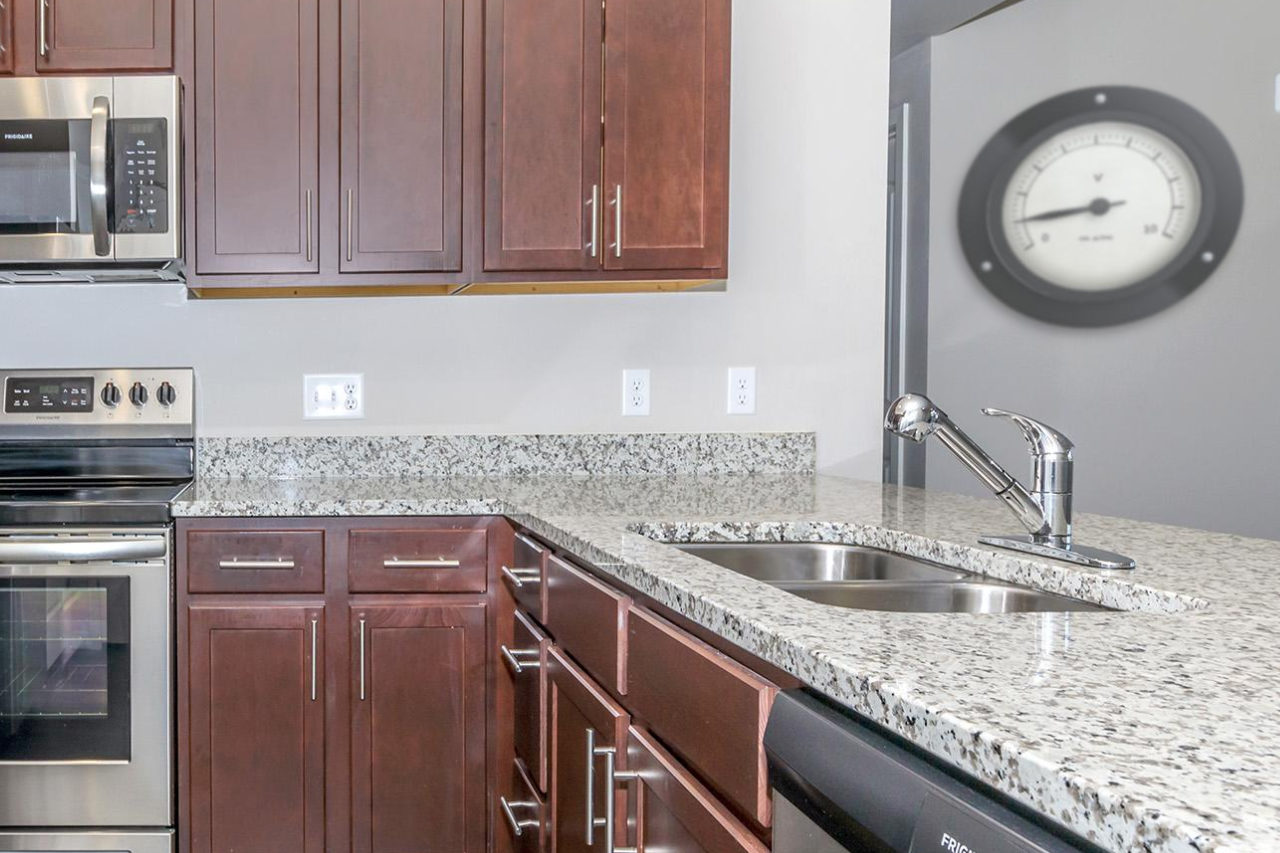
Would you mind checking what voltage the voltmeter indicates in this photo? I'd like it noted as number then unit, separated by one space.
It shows 1 V
